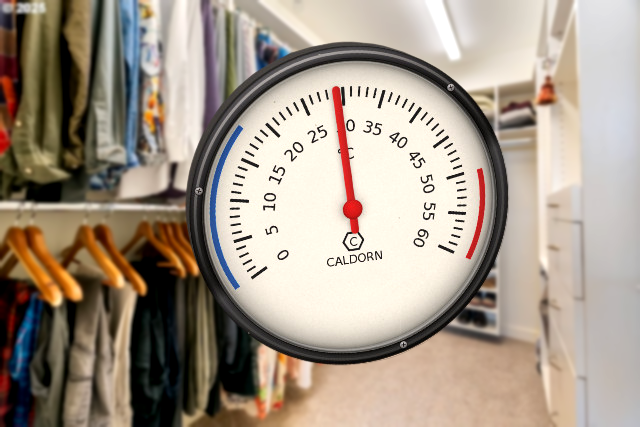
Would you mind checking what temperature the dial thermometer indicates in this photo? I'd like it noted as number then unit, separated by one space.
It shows 29 °C
